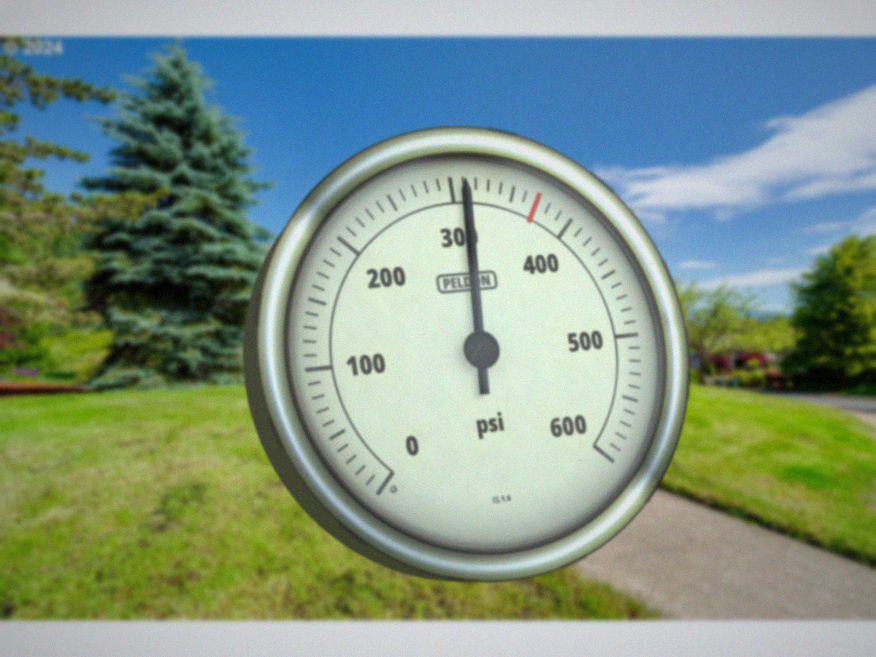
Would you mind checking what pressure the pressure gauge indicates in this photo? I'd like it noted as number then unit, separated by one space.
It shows 310 psi
